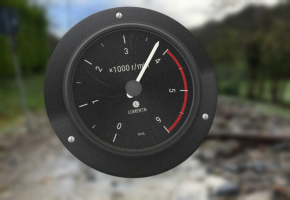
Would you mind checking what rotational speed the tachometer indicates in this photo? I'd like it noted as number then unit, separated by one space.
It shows 3750 rpm
